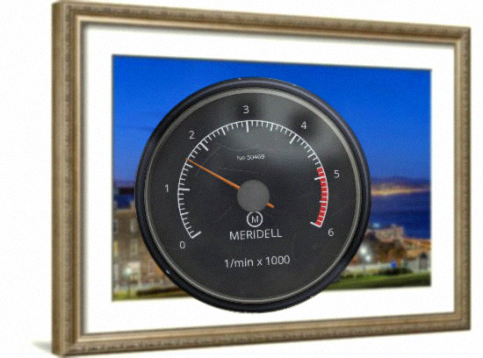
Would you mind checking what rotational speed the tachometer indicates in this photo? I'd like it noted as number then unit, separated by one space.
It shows 1600 rpm
